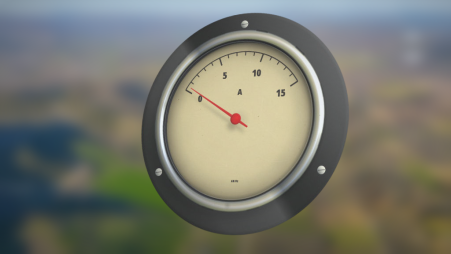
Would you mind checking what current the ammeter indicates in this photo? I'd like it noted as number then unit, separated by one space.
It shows 0.5 A
